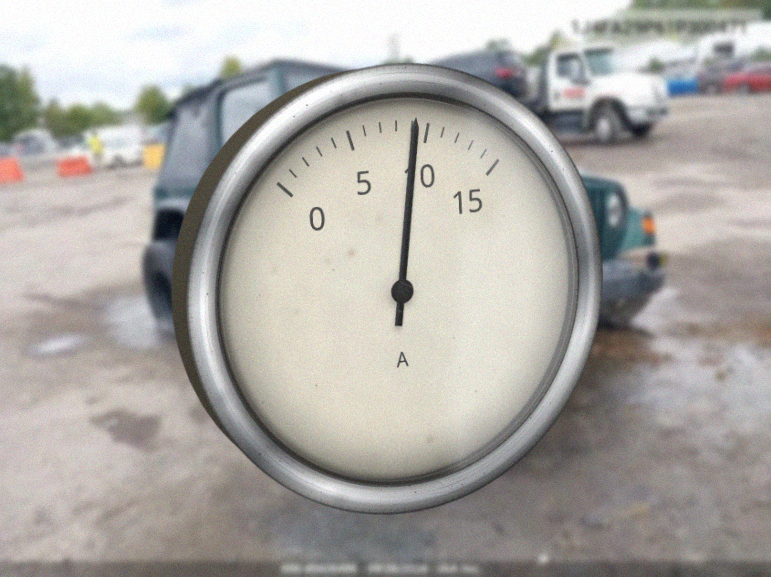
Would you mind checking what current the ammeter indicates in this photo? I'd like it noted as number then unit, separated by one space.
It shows 9 A
